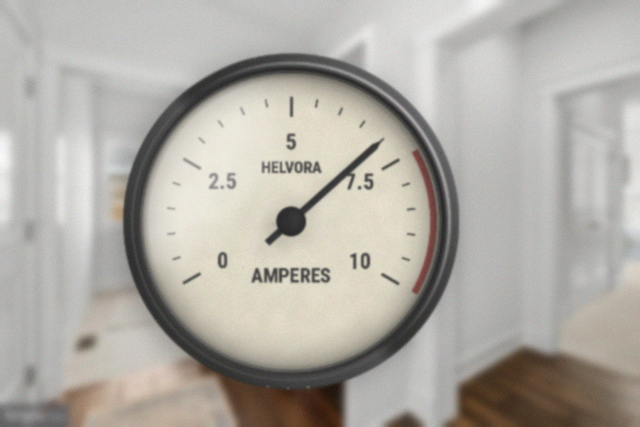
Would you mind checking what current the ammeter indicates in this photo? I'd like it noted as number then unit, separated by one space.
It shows 7 A
